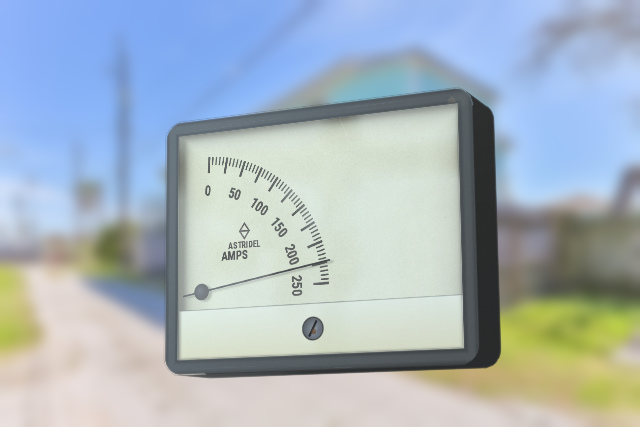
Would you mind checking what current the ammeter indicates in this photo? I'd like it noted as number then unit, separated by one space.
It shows 225 A
